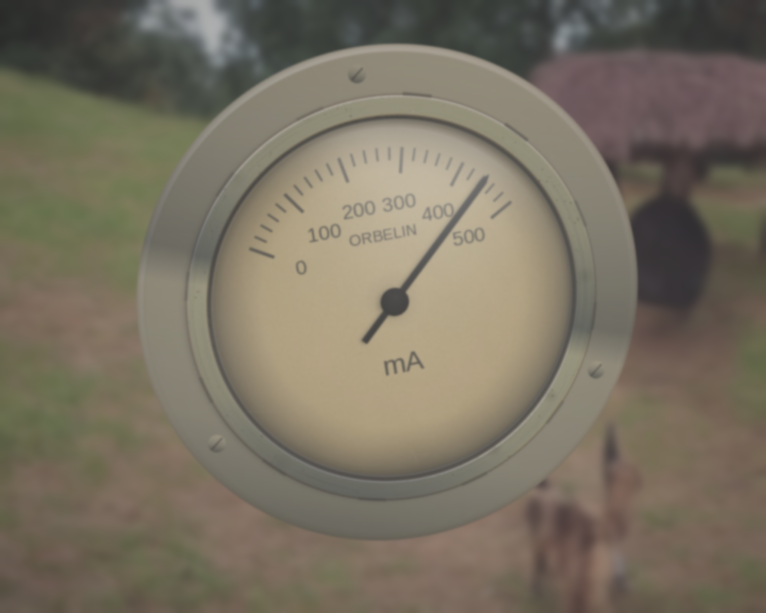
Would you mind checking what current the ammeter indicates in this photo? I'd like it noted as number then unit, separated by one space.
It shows 440 mA
